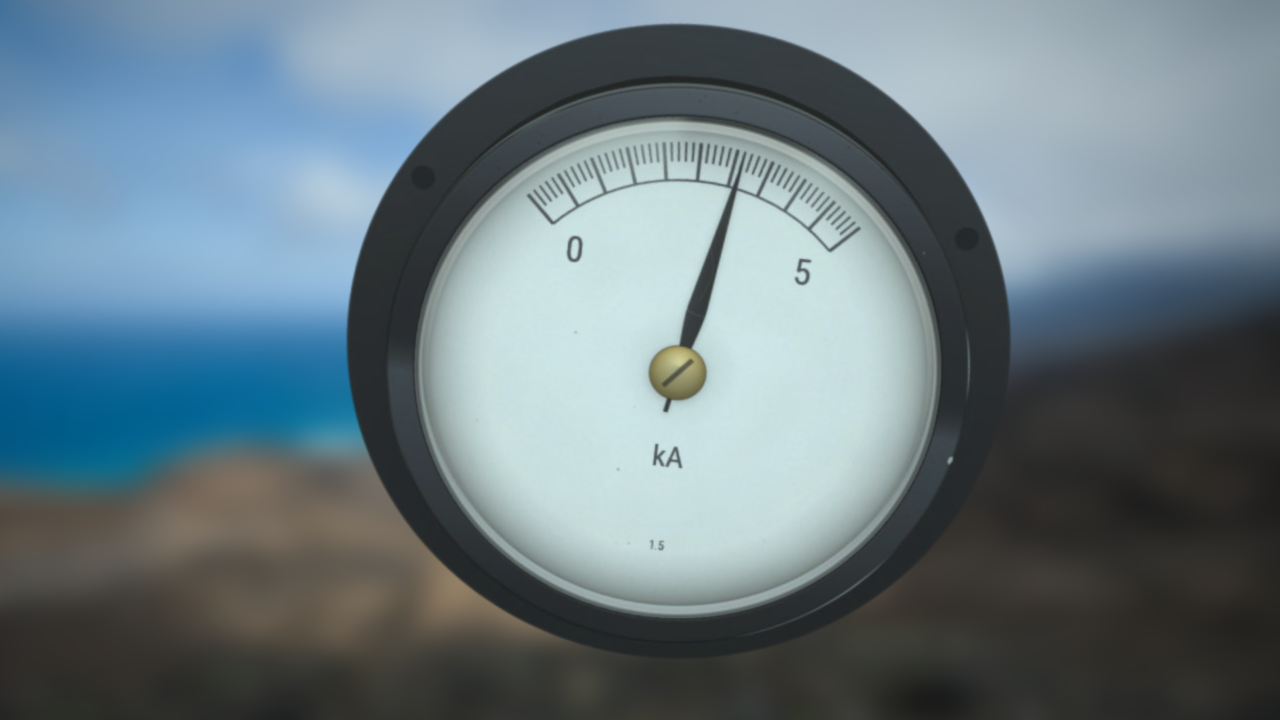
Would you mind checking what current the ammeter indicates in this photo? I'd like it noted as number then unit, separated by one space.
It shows 3.1 kA
